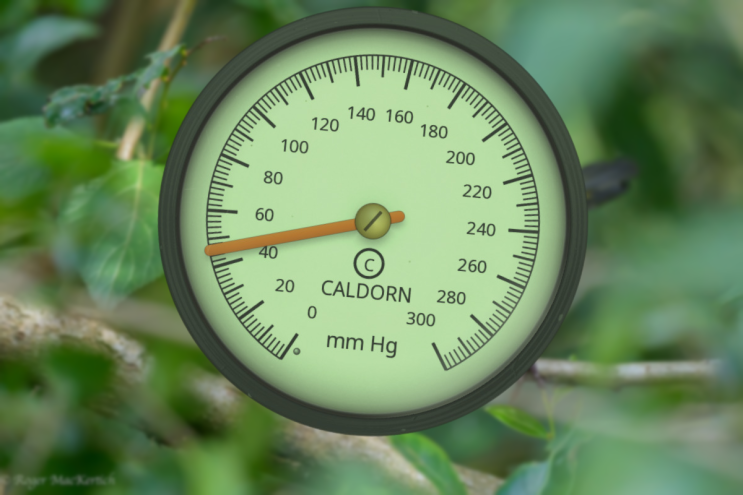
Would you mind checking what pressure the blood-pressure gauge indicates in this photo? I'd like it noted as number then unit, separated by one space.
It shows 46 mmHg
